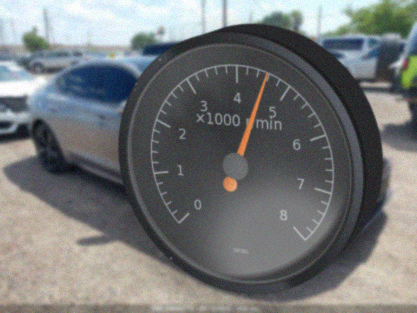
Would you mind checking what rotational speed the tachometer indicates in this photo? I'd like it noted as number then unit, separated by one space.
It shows 4600 rpm
